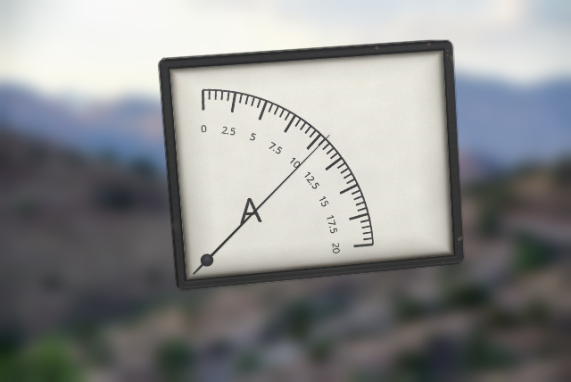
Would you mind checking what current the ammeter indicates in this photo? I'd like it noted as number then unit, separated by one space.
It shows 10.5 A
